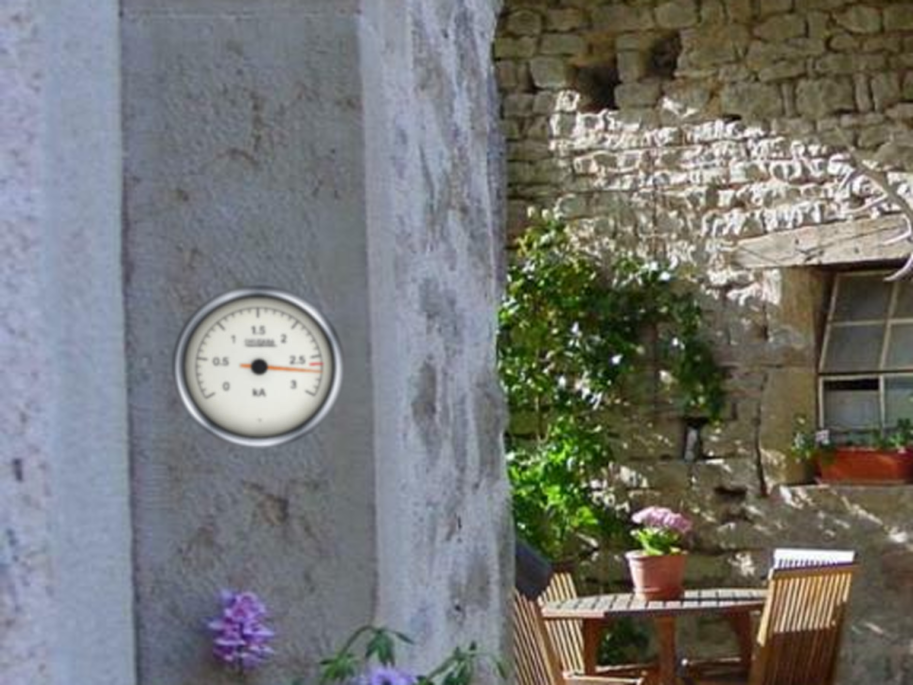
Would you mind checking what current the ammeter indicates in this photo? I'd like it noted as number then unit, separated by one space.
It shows 2.7 kA
